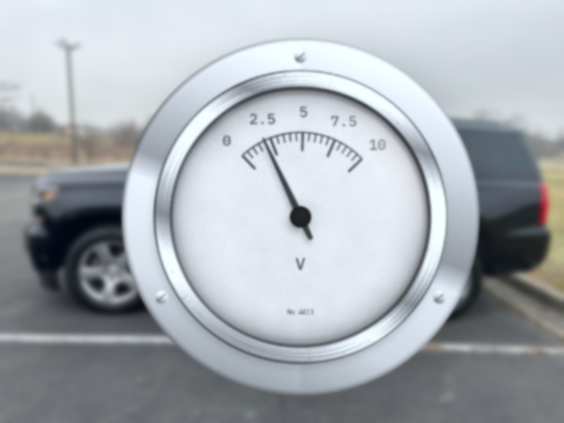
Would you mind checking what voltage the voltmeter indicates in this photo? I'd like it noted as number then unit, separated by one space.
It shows 2 V
